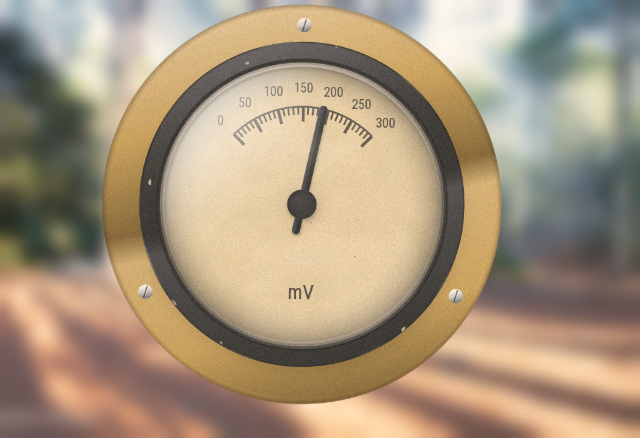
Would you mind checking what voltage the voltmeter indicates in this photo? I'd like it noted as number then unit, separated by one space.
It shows 190 mV
